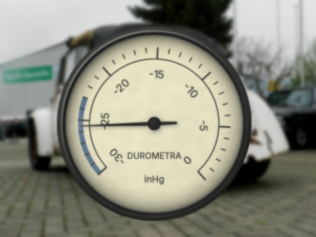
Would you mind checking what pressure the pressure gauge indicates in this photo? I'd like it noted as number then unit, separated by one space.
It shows -25.5 inHg
